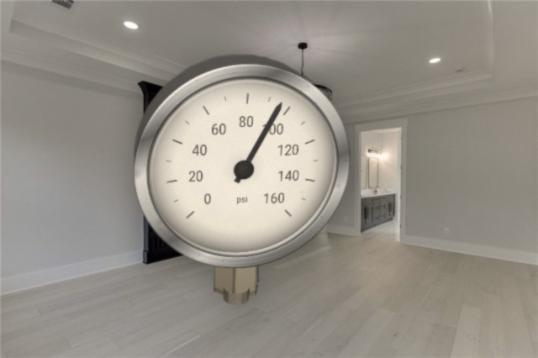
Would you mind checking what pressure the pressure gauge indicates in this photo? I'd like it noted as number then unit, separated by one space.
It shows 95 psi
